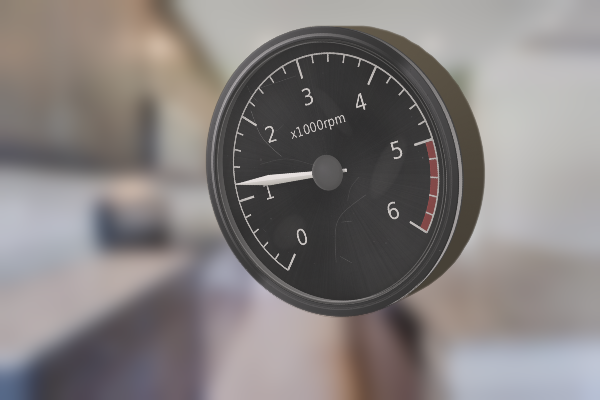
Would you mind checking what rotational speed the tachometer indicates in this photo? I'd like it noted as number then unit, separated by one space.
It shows 1200 rpm
